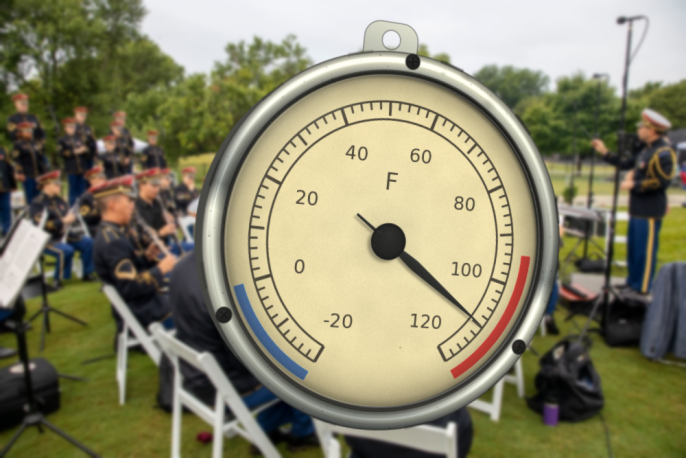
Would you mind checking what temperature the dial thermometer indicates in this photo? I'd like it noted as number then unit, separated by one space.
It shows 110 °F
